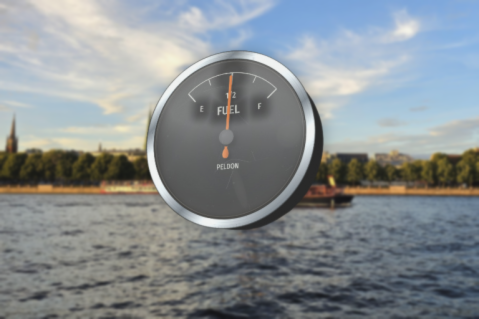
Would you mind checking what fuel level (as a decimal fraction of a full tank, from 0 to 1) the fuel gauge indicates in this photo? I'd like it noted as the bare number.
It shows 0.5
